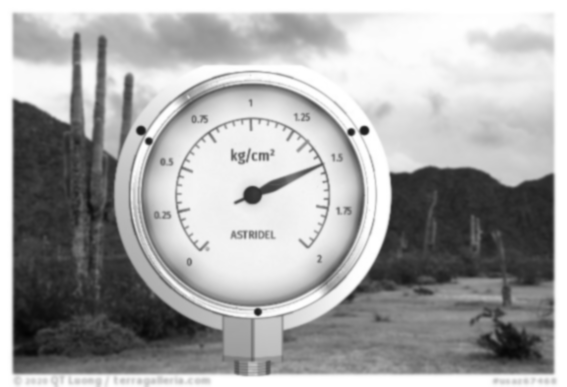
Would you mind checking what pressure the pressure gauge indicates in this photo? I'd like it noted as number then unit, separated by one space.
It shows 1.5 kg/cm²
